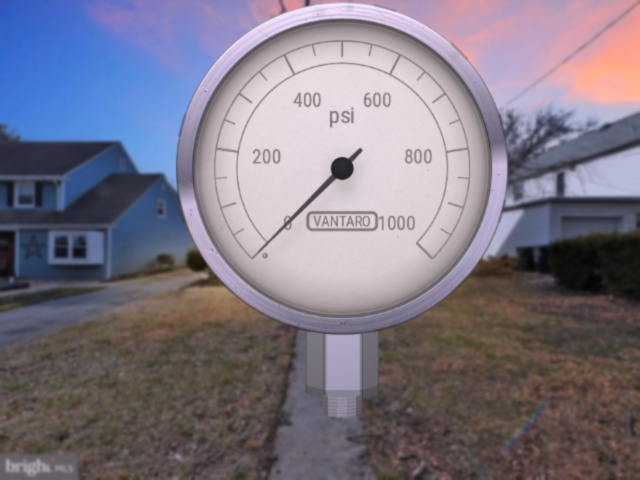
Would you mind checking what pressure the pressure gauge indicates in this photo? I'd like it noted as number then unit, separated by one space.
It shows 0 psi
